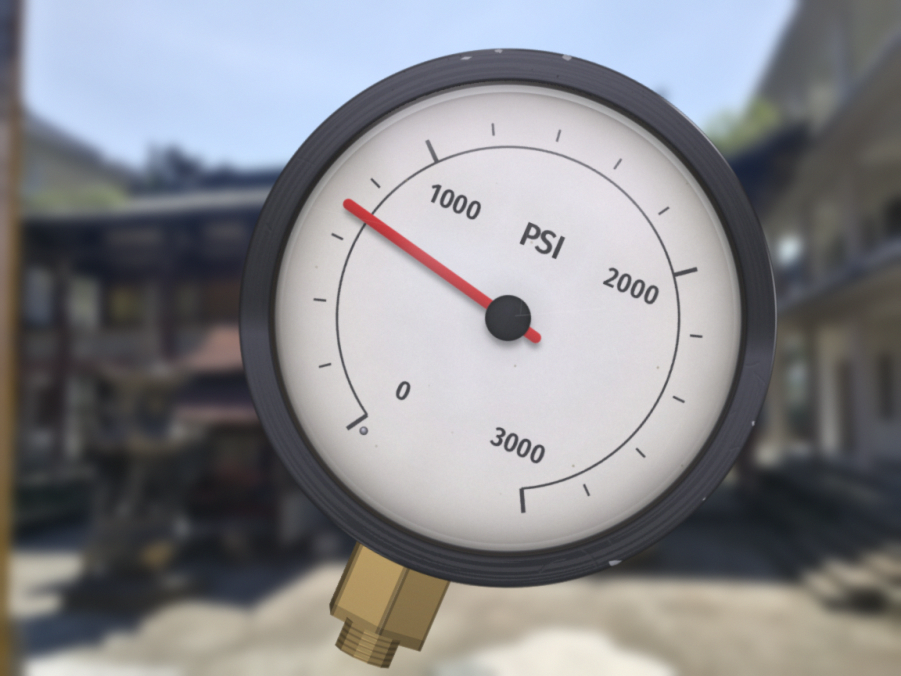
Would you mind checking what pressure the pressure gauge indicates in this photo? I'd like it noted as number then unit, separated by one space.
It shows 700 psi
